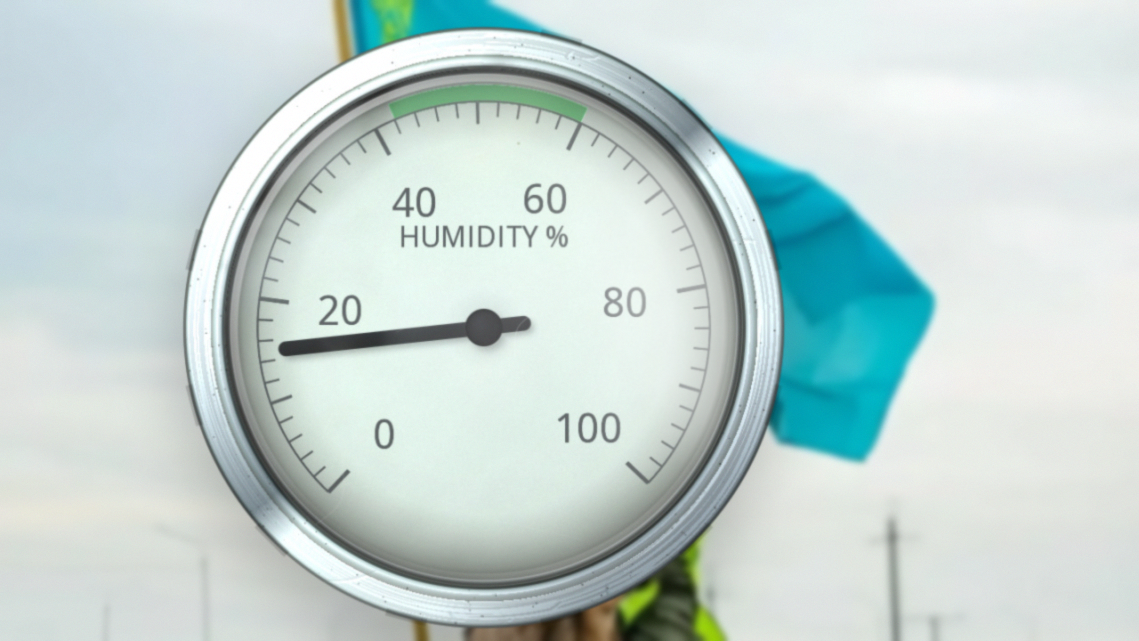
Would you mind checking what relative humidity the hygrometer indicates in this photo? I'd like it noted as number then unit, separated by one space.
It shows 15 %
